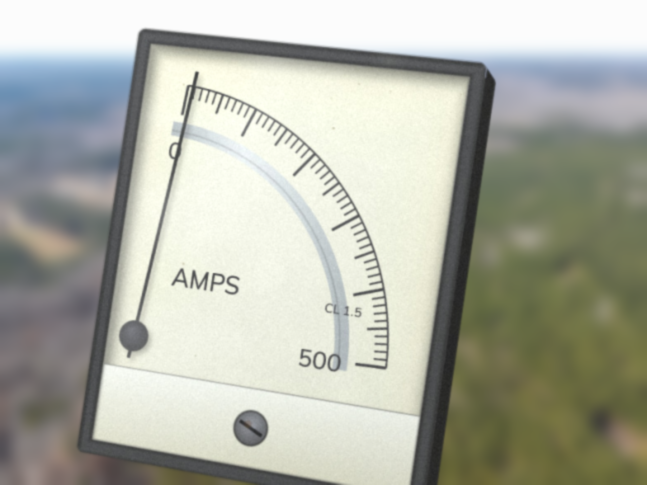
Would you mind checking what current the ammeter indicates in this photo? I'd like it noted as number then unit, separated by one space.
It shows 10 A
